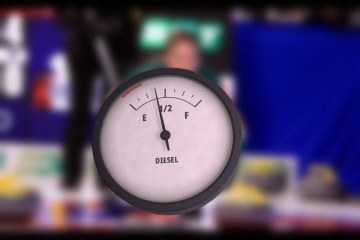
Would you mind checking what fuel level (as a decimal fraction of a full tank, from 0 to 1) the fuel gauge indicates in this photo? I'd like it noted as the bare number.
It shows 0.375
